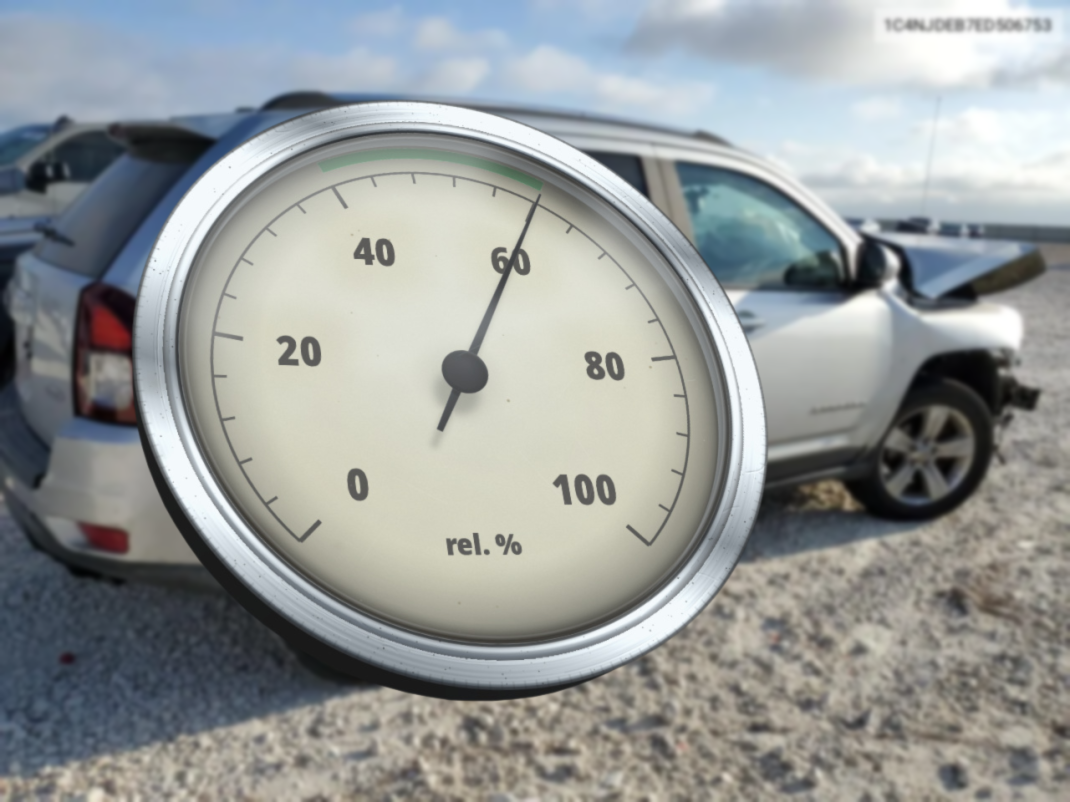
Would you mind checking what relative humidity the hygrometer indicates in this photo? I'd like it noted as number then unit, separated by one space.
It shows 60 %
